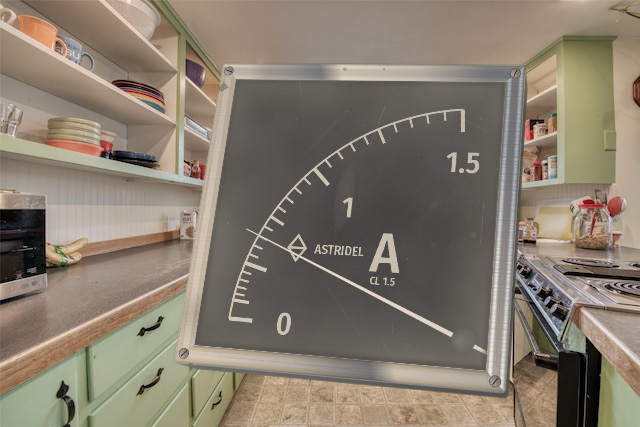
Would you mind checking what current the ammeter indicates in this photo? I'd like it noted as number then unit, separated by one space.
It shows 0.65 A
